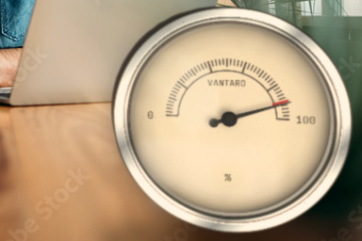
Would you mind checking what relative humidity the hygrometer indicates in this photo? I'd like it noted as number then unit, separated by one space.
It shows 90 %
